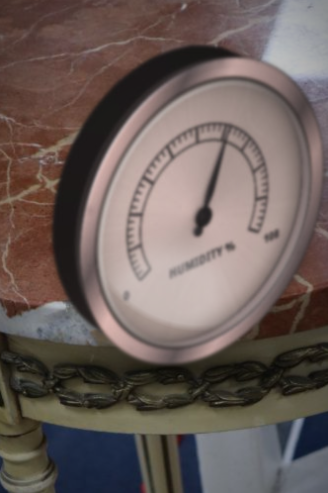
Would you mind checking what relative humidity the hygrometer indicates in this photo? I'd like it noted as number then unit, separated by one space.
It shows 60 %
